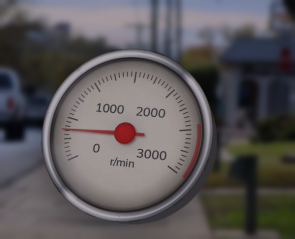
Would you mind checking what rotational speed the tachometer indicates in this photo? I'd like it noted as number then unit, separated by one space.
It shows 350 rpm
